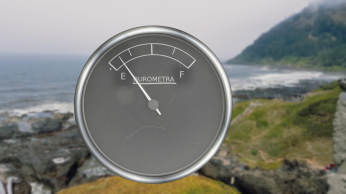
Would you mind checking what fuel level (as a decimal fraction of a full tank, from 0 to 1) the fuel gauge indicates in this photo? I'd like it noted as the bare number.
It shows 0.125
